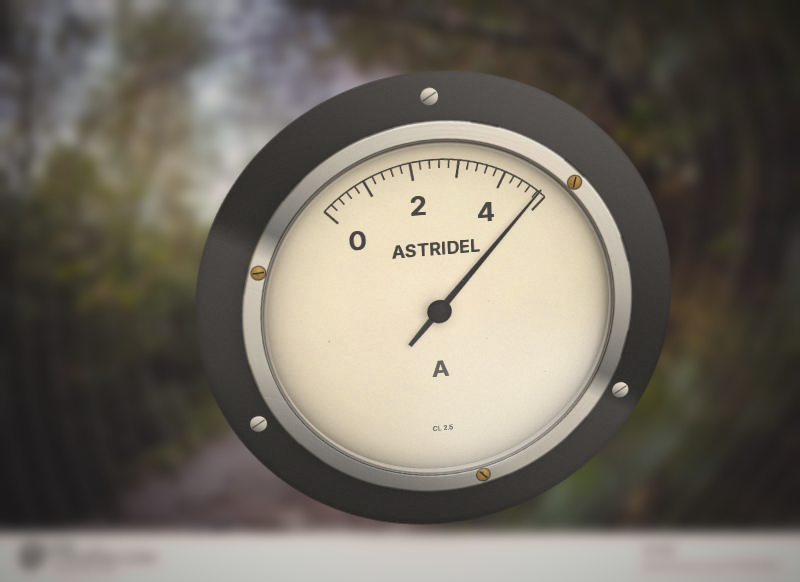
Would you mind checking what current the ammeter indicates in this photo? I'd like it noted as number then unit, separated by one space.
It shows 4.8 A
